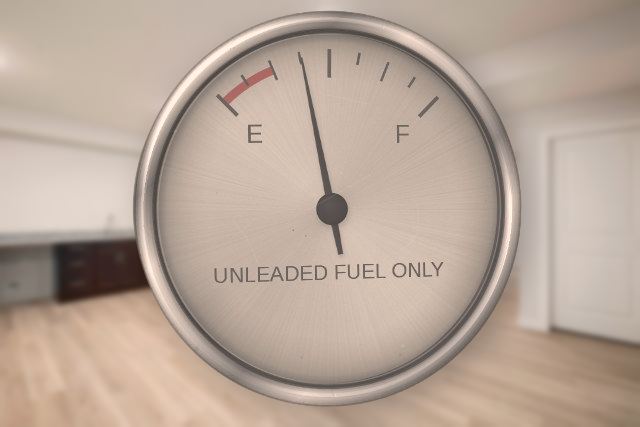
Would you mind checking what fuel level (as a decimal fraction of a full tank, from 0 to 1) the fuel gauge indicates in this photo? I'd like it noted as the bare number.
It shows 0.375
